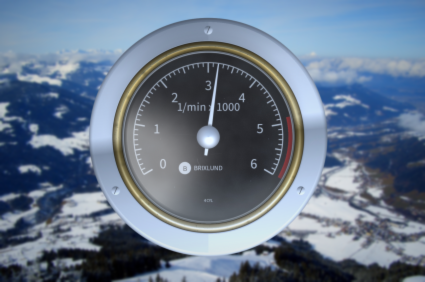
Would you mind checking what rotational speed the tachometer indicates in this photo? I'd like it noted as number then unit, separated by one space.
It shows 3200 rpm
